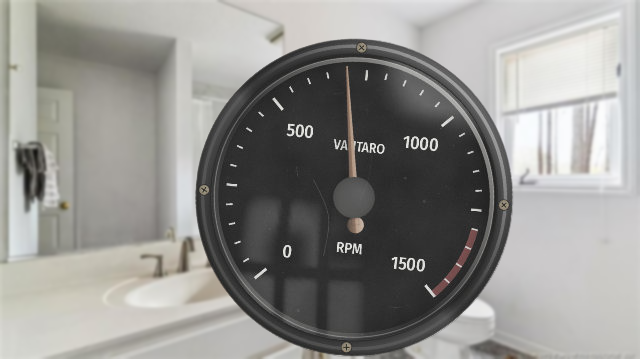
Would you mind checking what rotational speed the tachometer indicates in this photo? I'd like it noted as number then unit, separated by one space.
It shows 700 rpm
